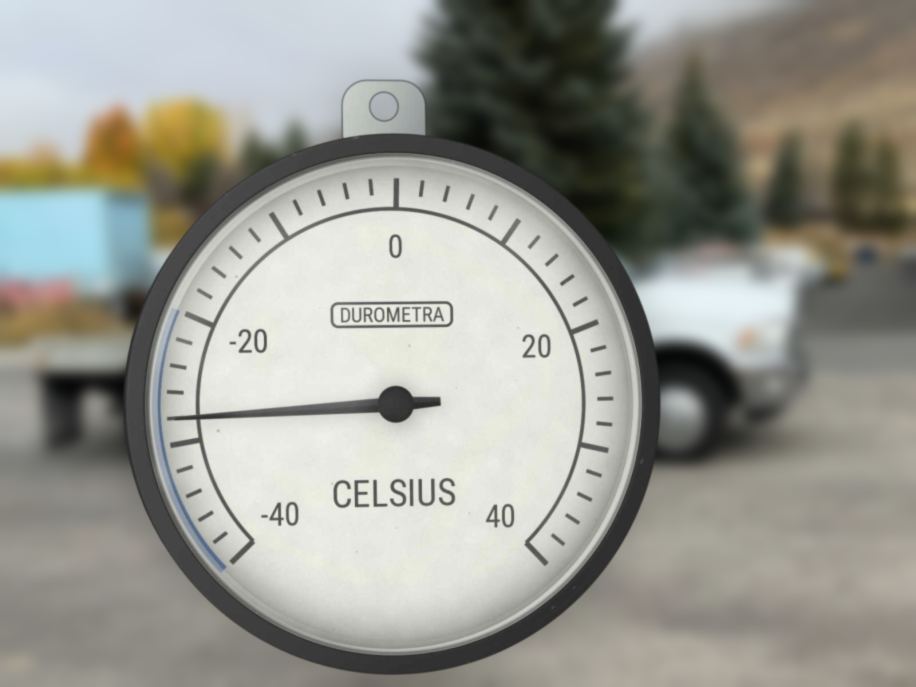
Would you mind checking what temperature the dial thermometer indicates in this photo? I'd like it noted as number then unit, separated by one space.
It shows -28 °C
